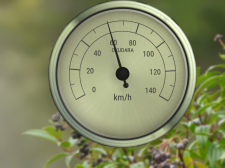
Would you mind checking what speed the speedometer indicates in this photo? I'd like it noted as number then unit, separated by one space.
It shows 60 km/h
